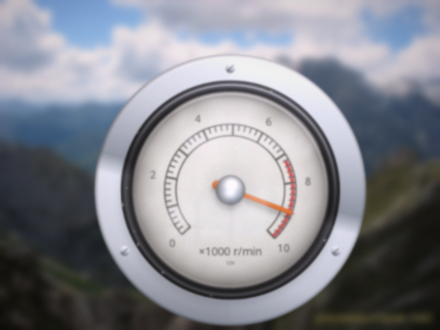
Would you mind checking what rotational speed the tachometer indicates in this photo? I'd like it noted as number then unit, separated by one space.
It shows 9000 rpm
